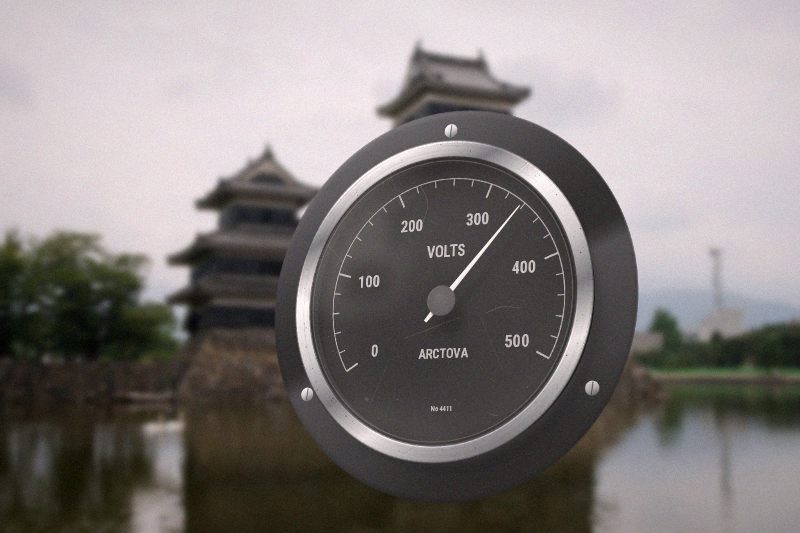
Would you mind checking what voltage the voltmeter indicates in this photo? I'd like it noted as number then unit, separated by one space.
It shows 340 V
